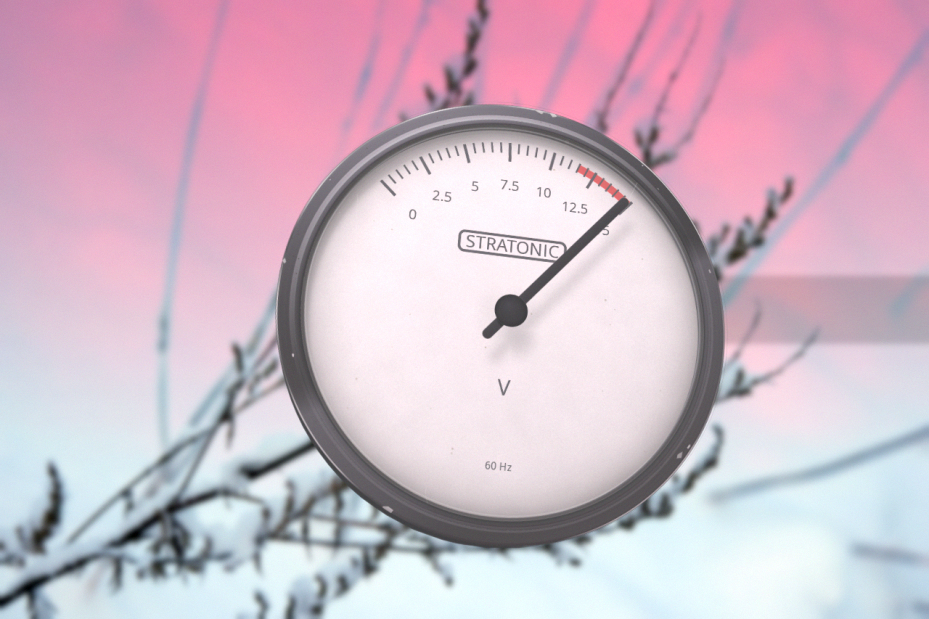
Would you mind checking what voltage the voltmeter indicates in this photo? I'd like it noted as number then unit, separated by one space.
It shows 14.75 V
